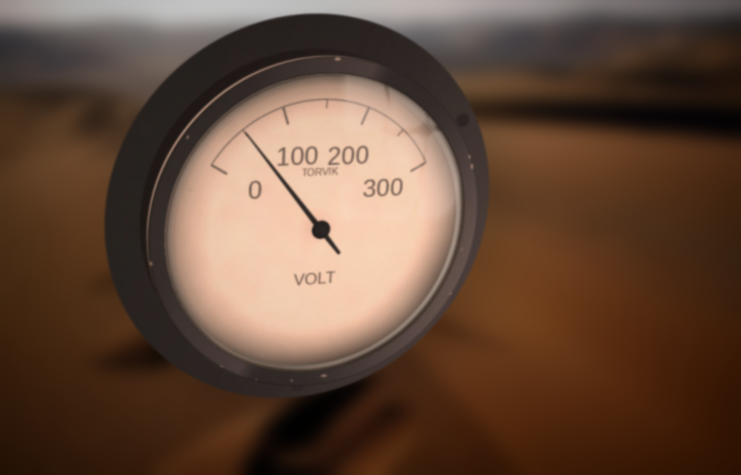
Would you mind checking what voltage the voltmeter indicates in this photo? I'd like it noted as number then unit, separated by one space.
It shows 50 V
